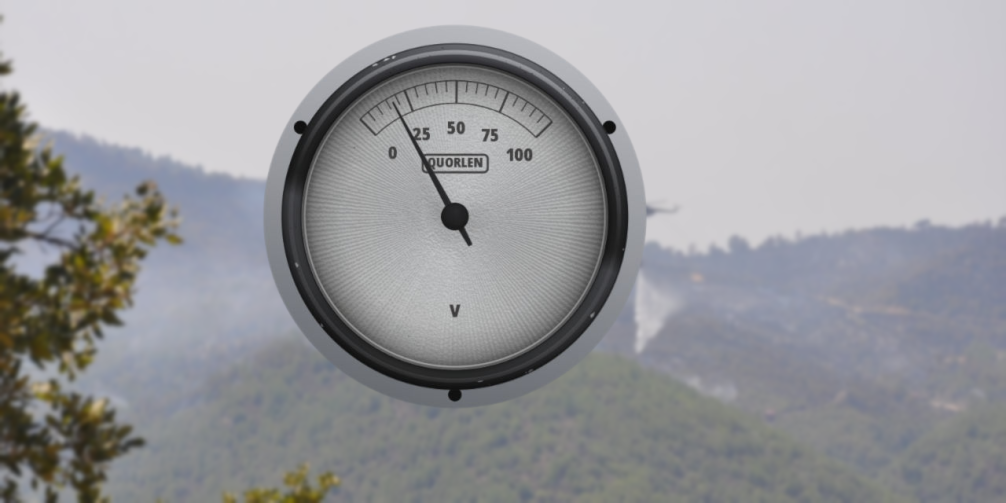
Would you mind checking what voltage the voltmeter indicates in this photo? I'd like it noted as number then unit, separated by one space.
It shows 17.5 V
